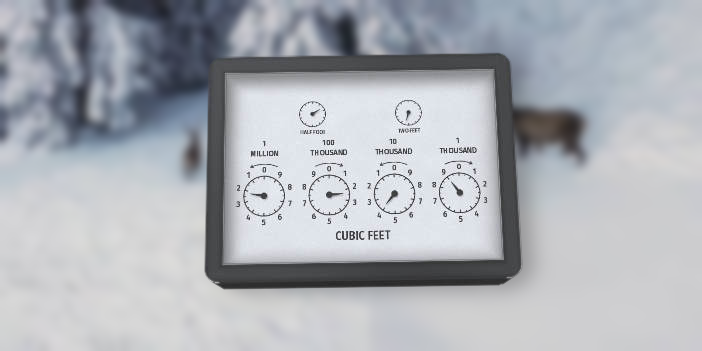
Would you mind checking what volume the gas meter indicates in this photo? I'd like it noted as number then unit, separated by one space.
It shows 223900 ft³
